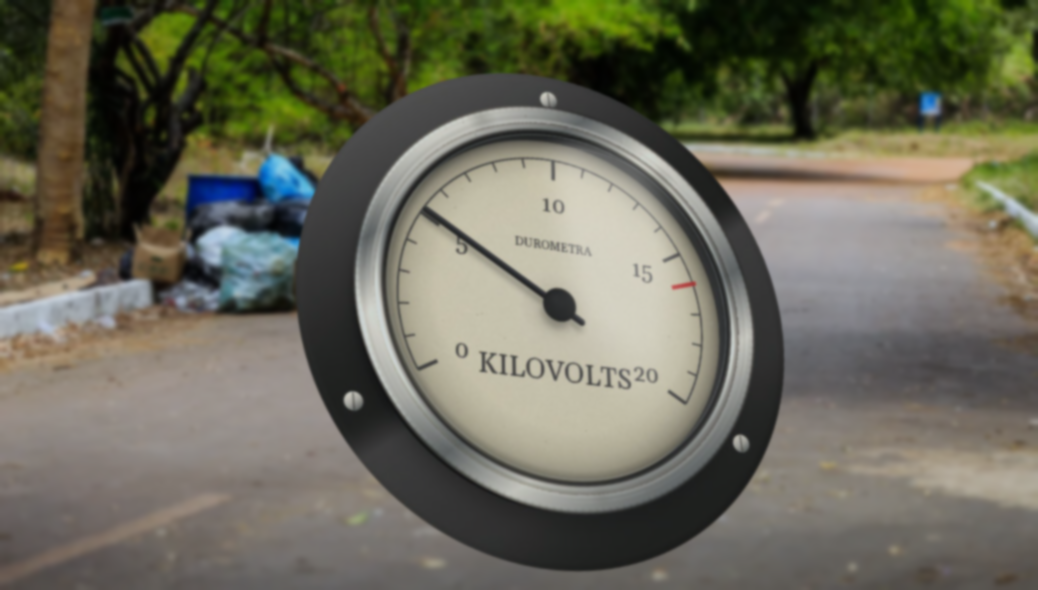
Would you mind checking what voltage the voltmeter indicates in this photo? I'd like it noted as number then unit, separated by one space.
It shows 5 kV
